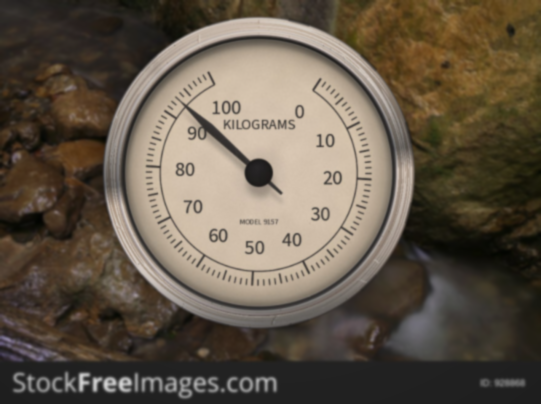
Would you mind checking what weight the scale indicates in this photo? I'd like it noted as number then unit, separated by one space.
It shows 93 kg
